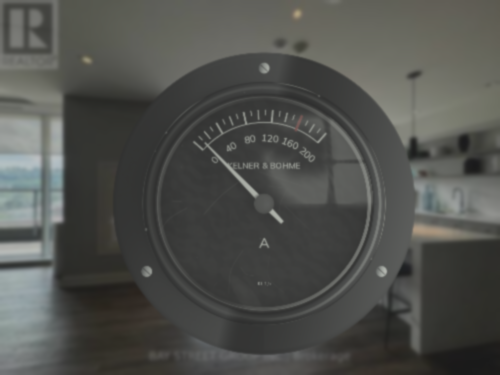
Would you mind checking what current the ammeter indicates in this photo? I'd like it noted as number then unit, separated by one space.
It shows 10 A
